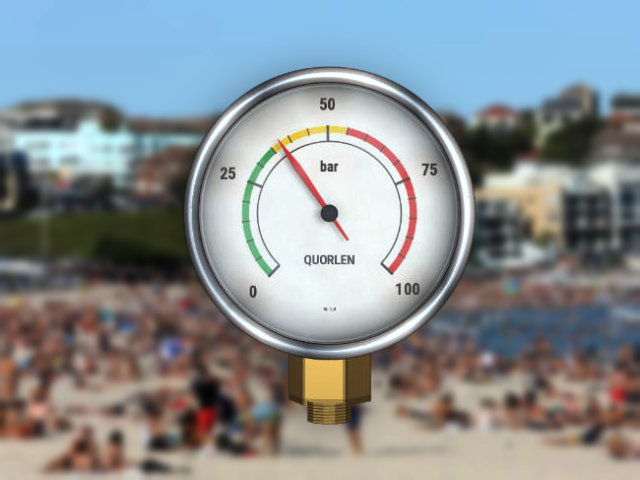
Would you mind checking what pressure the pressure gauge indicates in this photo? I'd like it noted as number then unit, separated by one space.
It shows 37.5 bar
